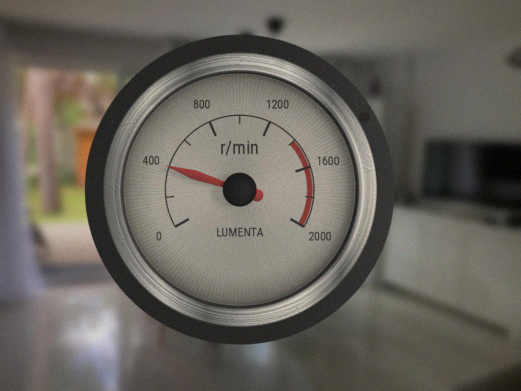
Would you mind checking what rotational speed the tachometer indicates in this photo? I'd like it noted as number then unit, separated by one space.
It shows 400 rpm
